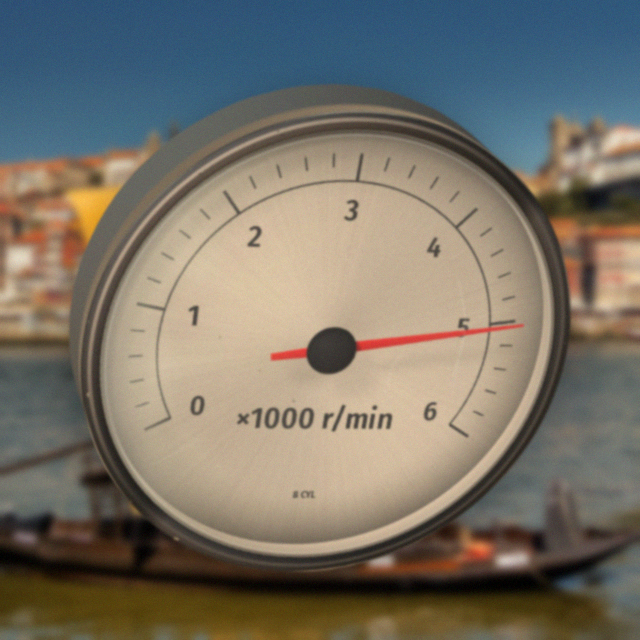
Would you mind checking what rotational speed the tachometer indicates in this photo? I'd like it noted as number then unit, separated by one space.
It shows 5000 rpm
